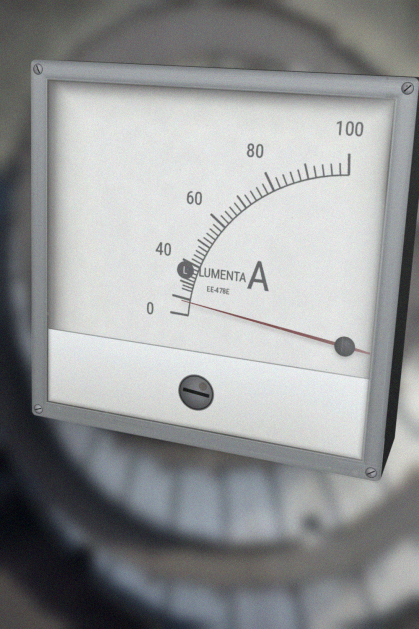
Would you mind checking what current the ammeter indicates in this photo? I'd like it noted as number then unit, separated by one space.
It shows 20 A
